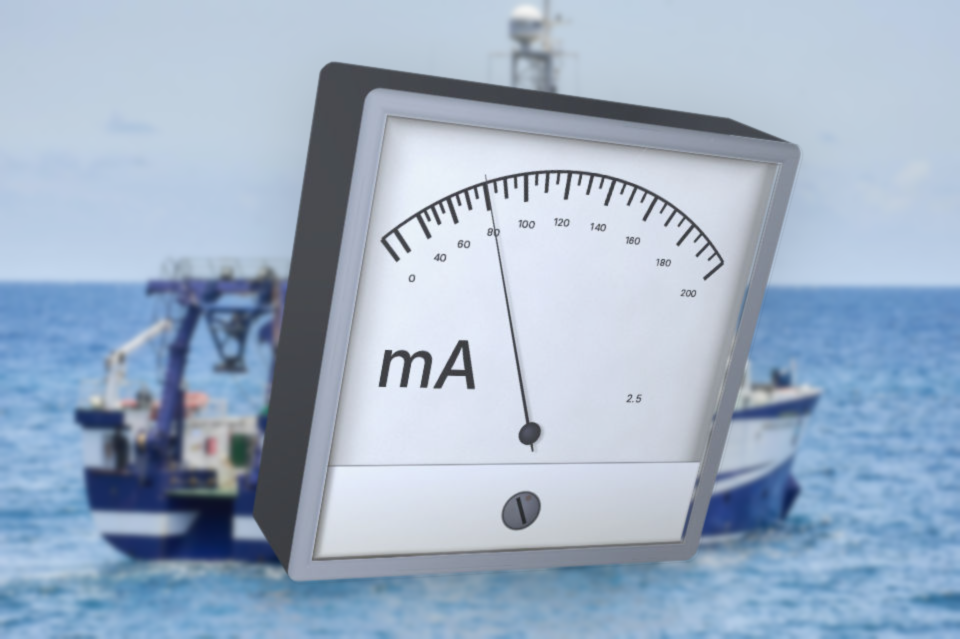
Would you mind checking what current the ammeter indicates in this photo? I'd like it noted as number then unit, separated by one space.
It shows 80 mA
